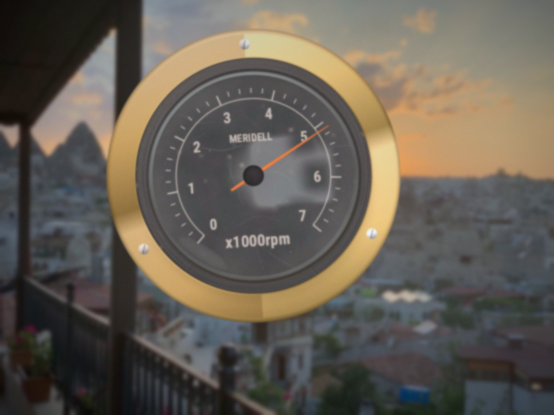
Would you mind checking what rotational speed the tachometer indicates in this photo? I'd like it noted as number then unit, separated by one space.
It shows 5100 rpm
